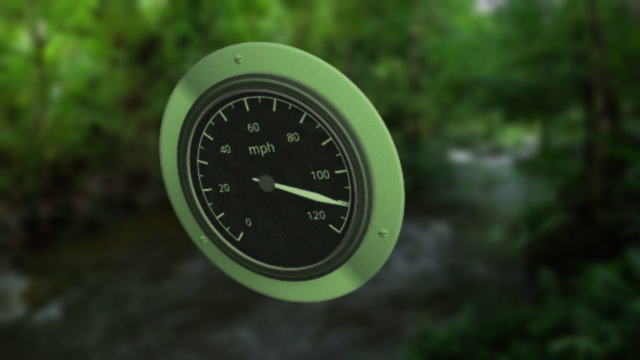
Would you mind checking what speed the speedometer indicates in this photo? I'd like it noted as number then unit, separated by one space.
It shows 110 mph
